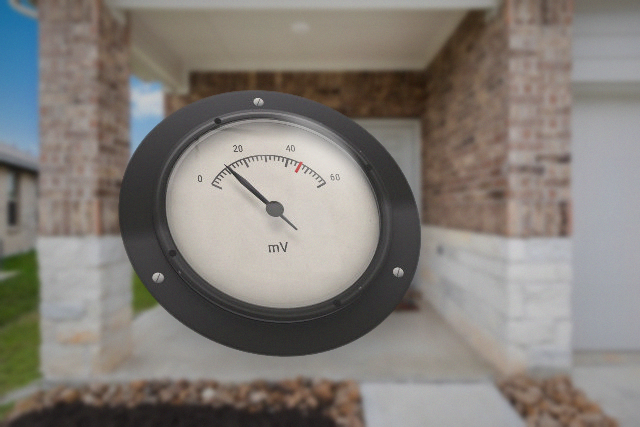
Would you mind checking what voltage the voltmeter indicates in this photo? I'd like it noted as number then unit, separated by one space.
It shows 10 mV
